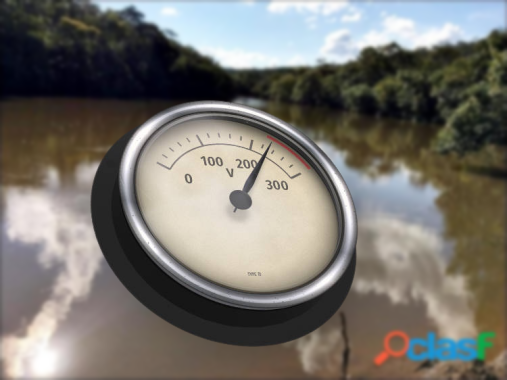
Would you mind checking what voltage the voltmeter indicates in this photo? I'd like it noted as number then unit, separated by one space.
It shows 230 V
